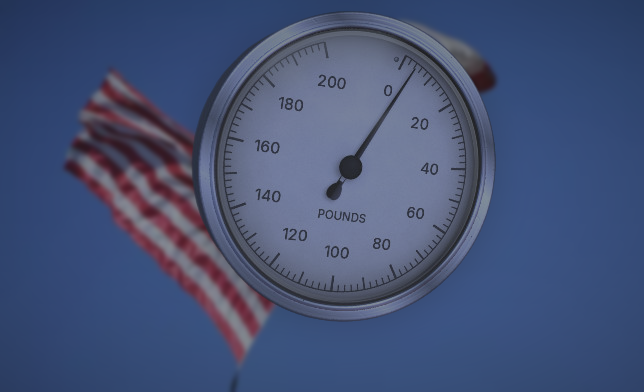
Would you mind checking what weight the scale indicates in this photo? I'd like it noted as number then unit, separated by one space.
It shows 4 lb
